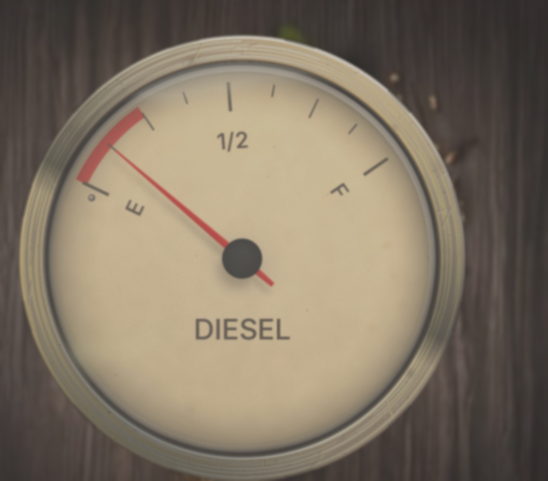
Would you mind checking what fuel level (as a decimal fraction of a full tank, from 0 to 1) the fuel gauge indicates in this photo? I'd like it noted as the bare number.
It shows 0.125
